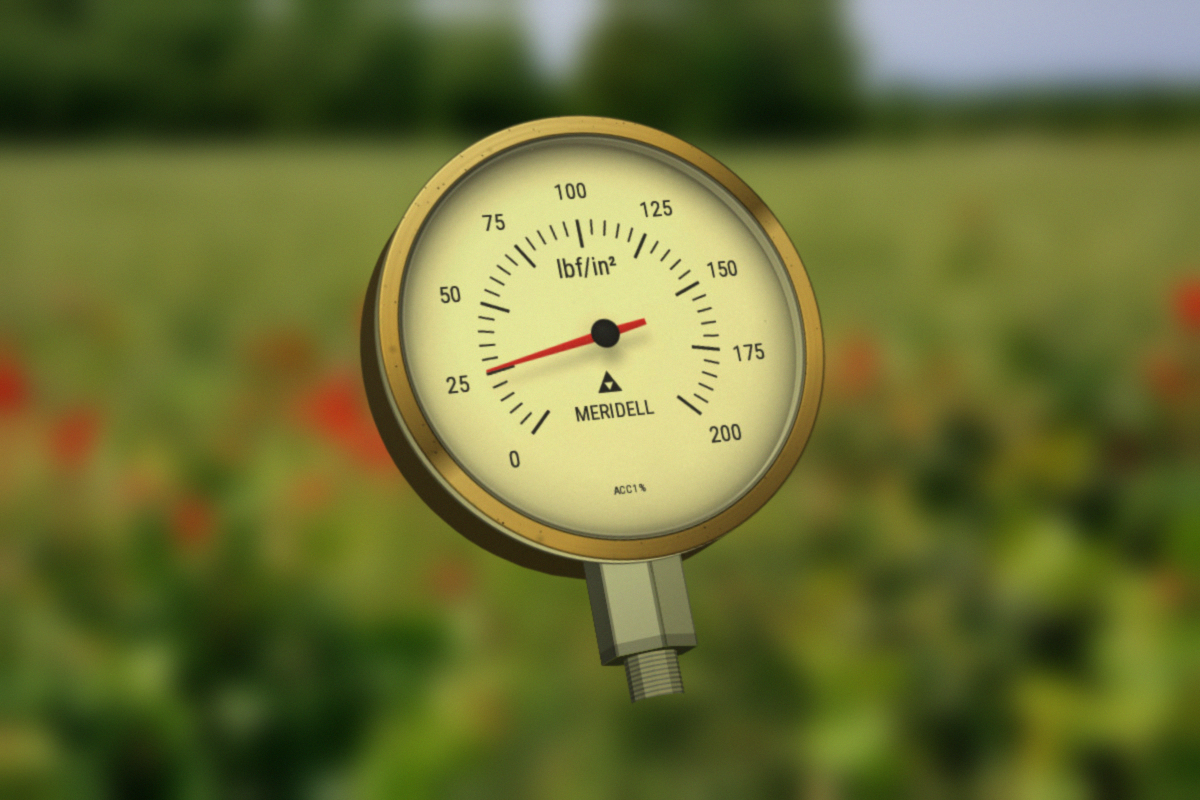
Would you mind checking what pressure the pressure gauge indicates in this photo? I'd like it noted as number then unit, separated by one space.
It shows 25 psi
